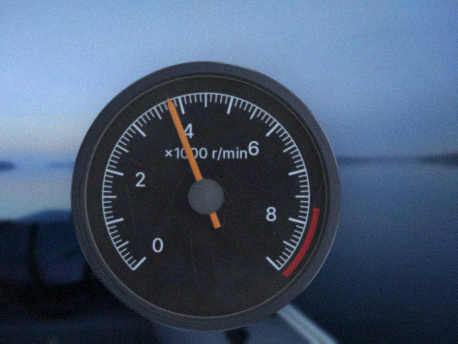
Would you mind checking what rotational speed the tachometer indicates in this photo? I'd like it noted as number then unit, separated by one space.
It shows 3800 rpm
